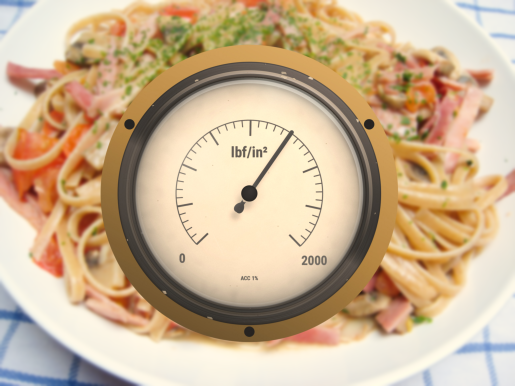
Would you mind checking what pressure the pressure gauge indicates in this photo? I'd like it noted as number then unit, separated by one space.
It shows 1250 psi
